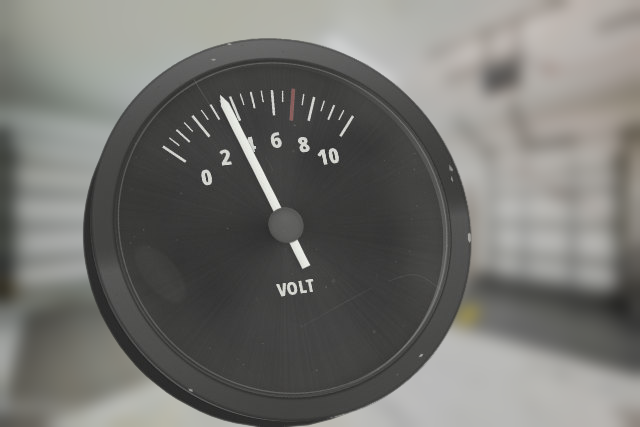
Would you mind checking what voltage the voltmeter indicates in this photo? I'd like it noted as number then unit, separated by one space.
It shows 3.5 V
